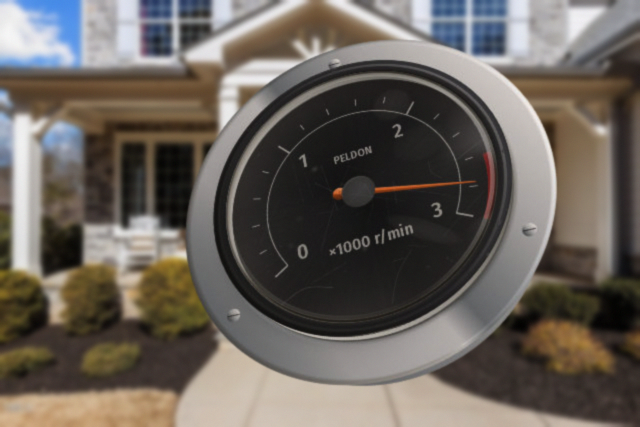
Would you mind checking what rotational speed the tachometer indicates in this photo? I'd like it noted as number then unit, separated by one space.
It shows 2800 rpm
